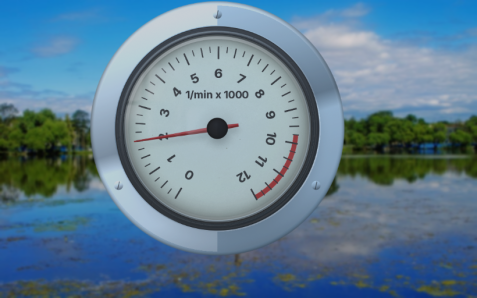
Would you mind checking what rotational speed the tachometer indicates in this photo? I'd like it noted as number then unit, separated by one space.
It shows 2000 rpm
